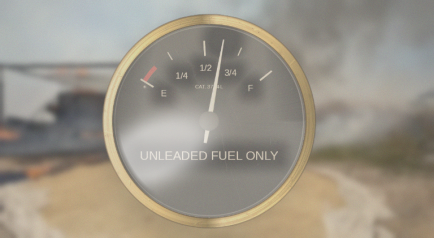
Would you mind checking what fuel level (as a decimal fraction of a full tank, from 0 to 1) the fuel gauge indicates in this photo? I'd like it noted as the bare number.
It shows 0.625
